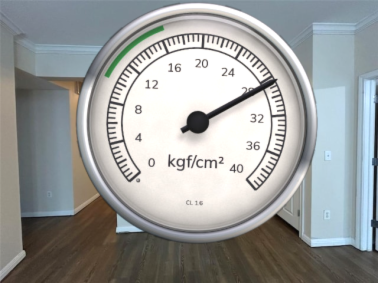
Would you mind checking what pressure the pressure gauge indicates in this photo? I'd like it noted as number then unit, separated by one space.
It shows 28.5 kg/cm²
